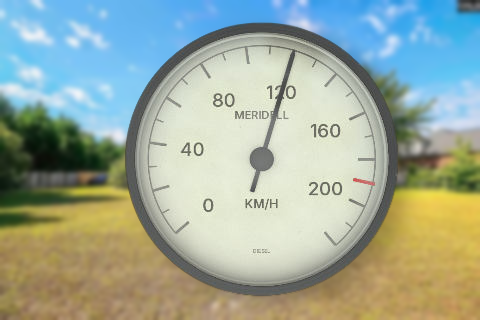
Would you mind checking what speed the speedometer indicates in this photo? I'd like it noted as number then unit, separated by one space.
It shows 120 km/h
